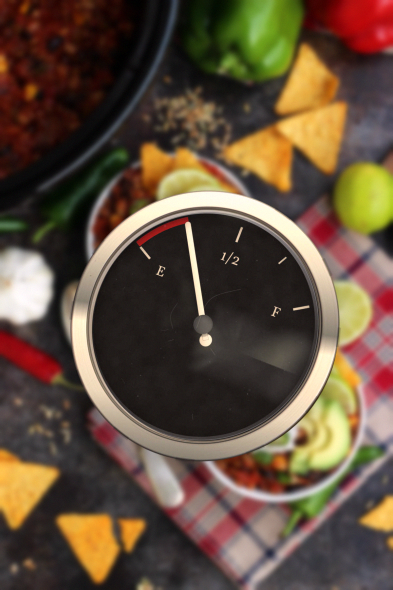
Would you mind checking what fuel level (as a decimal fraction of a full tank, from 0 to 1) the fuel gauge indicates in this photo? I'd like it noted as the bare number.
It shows 0.25
